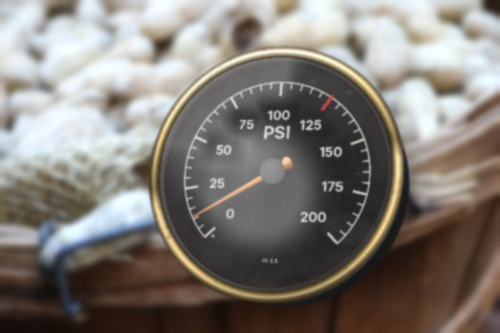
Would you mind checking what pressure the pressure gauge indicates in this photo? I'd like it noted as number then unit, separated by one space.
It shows 10 psi
